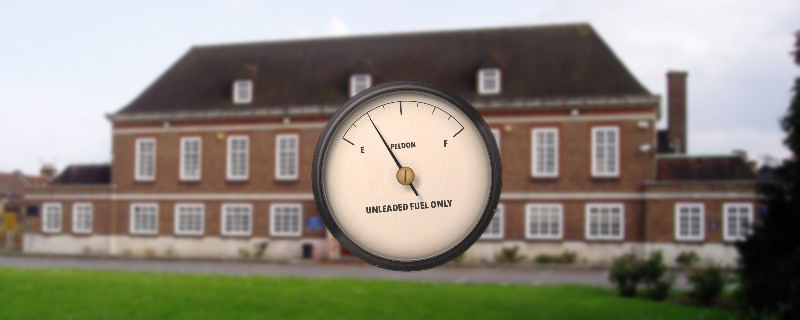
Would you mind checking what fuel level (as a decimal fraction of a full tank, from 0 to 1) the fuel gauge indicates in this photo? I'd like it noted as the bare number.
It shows 0.25
